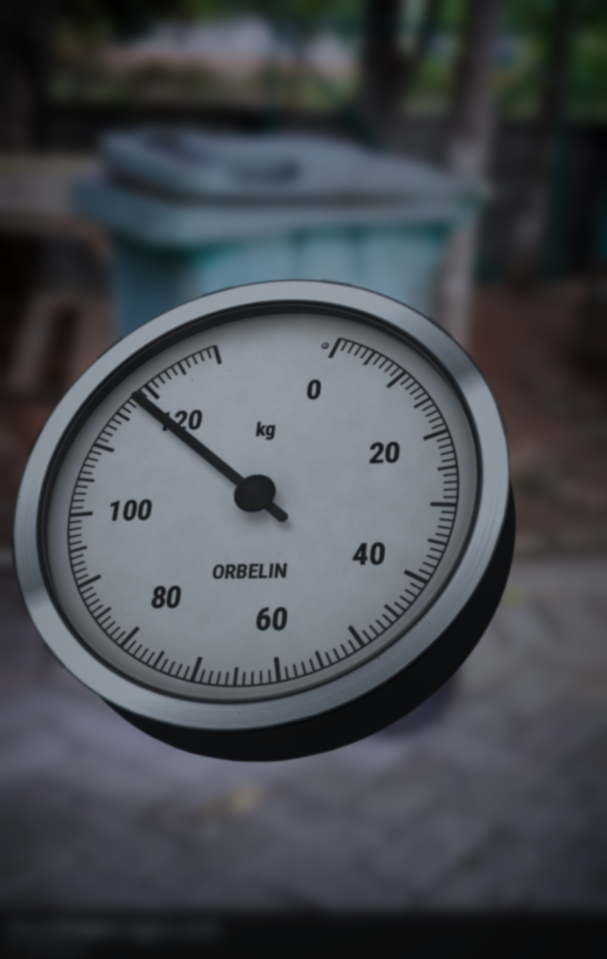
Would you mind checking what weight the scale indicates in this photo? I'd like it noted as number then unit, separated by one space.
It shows 118 kg
